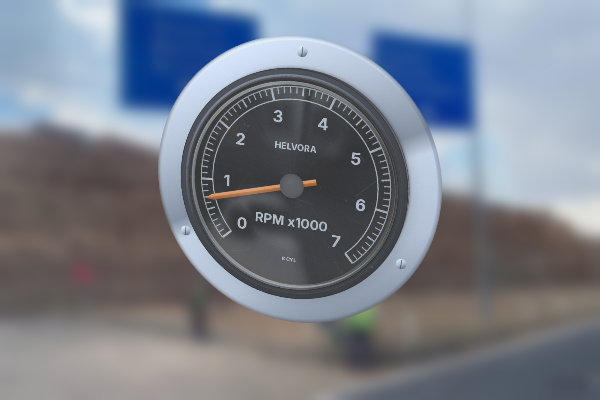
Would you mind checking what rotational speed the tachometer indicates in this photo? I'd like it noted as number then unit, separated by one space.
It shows 700 rpm
